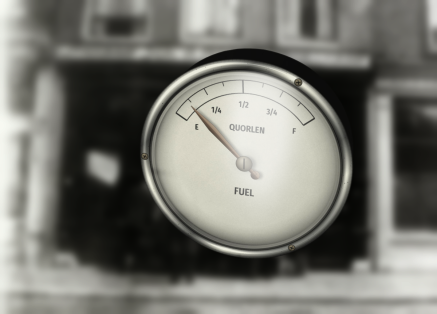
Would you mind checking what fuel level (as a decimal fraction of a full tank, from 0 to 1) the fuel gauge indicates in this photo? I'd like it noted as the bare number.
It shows 0.125
